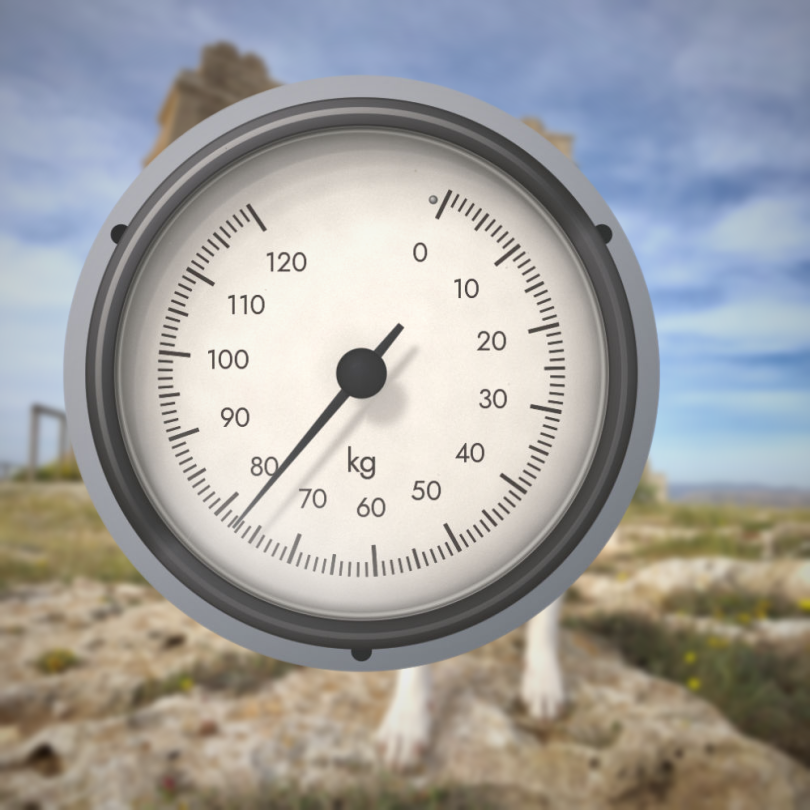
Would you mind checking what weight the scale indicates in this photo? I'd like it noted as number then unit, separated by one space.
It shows 77.5 kg
